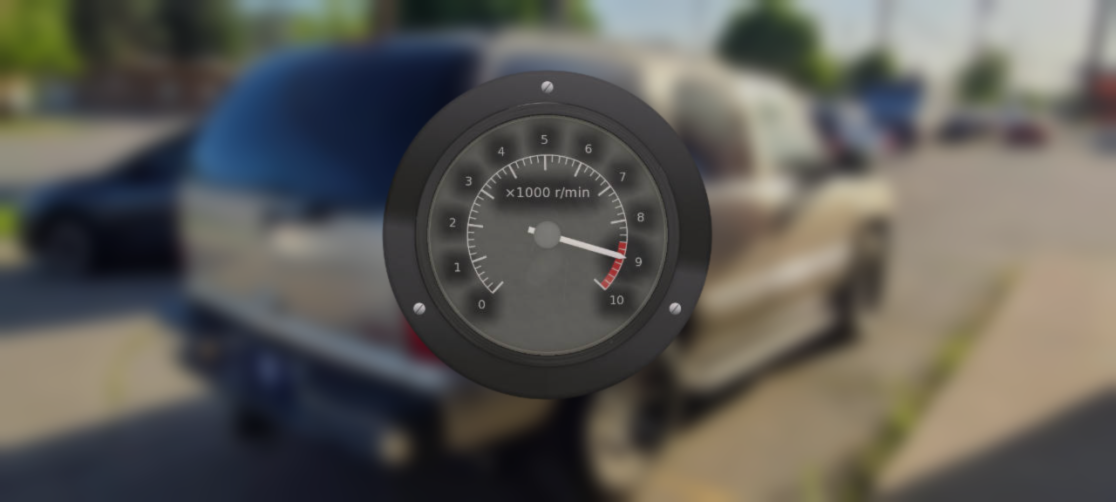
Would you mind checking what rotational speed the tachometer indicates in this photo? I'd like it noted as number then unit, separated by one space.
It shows 9000 rpm
